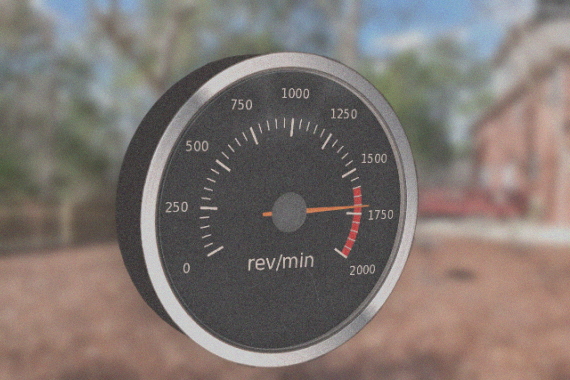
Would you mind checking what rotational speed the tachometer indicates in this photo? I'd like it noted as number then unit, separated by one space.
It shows 1700 rpm
